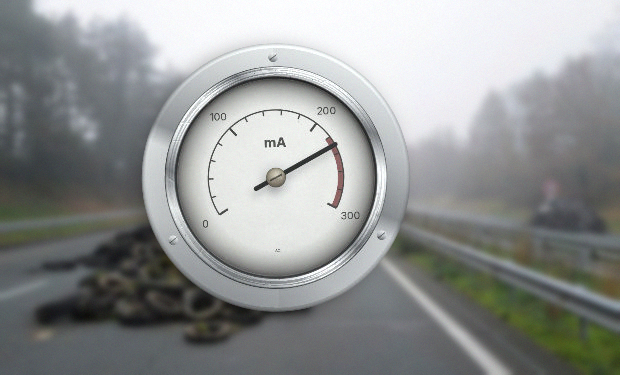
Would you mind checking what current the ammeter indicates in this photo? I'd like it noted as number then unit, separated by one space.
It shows 230 mA
